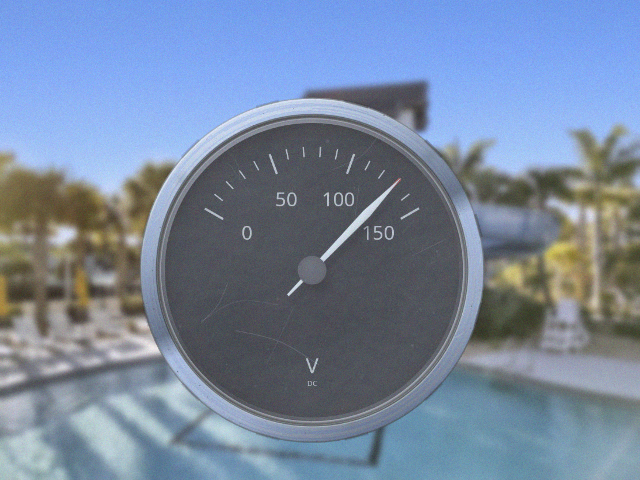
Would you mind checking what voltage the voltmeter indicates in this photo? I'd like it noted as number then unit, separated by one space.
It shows 130 V
